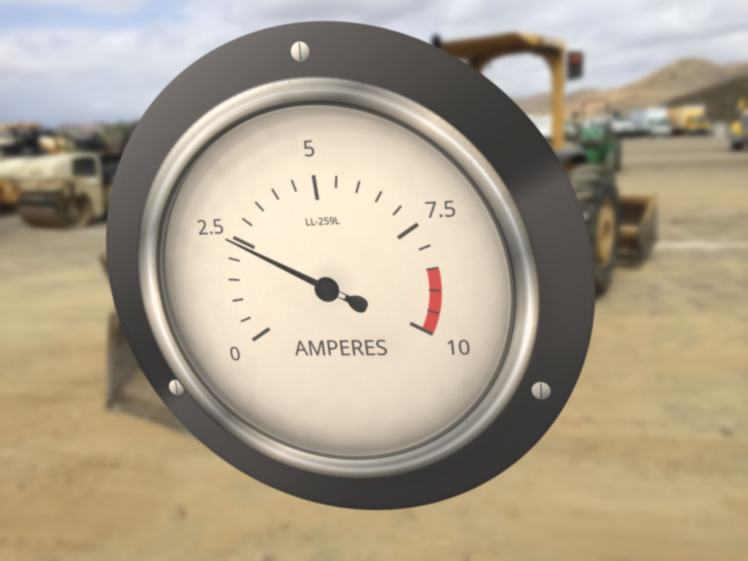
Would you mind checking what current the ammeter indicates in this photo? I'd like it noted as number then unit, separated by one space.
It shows 2.5 A
